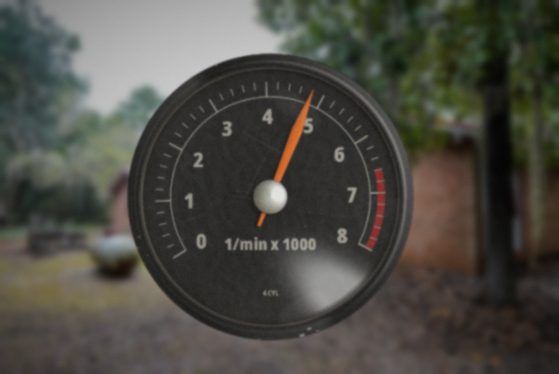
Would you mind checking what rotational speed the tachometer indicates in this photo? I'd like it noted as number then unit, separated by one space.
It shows 4800 rpm
